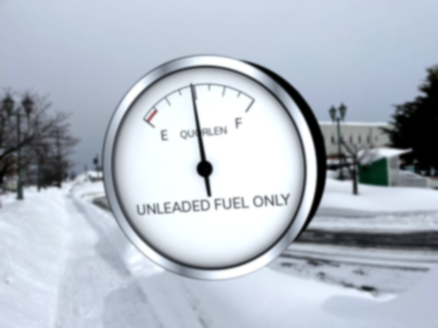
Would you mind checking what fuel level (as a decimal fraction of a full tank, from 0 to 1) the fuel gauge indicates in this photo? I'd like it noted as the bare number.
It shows 0.5
